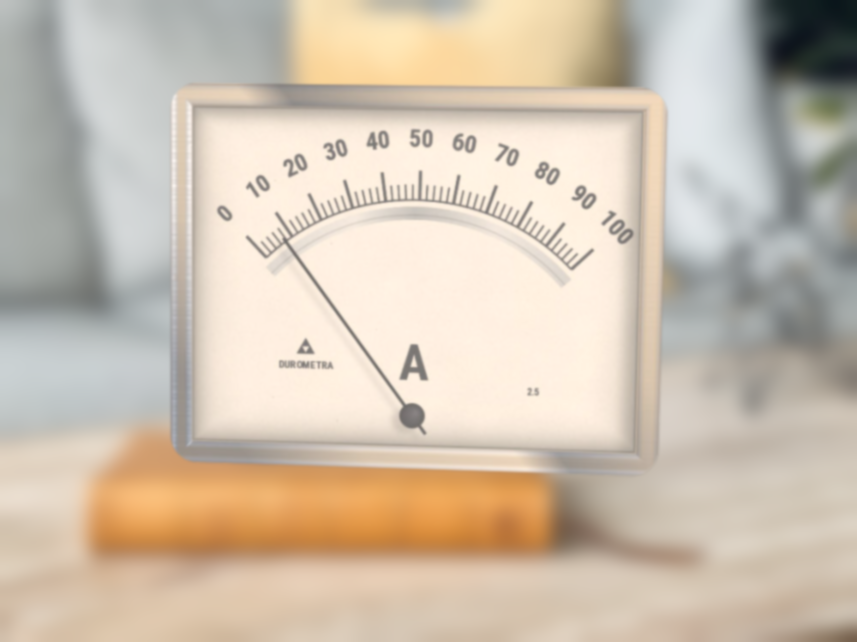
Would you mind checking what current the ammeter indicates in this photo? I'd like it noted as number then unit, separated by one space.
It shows 8 A
